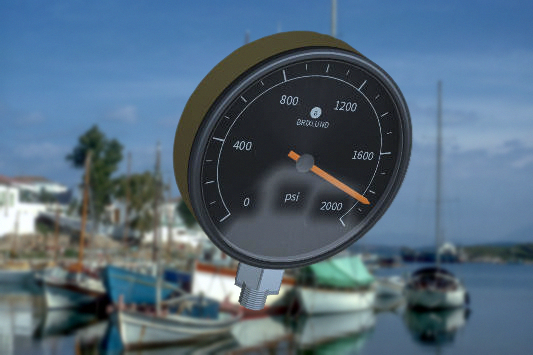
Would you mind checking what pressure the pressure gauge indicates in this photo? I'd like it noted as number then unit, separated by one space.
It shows 1850 psi
